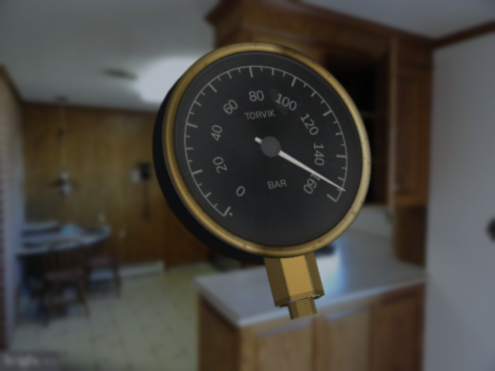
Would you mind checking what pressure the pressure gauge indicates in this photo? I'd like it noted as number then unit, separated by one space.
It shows 155 bar
